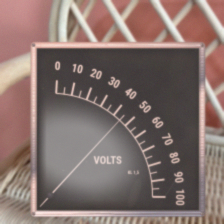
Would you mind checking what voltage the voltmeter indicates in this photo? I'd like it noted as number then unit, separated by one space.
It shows 45 V
